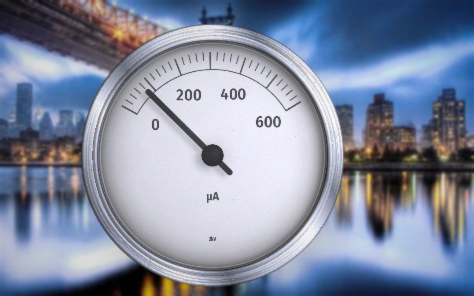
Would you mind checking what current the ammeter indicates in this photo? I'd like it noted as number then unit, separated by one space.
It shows 80 µA
